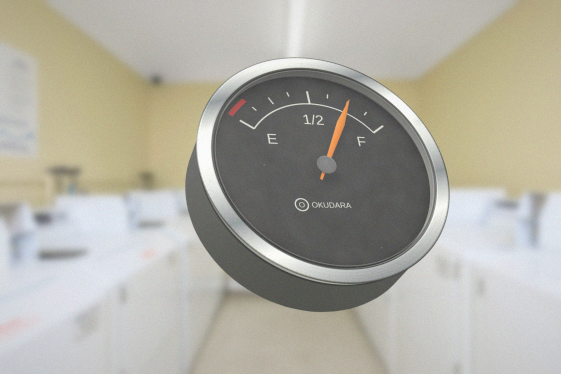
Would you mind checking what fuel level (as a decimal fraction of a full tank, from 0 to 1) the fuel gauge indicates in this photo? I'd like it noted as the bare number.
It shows 0.75
